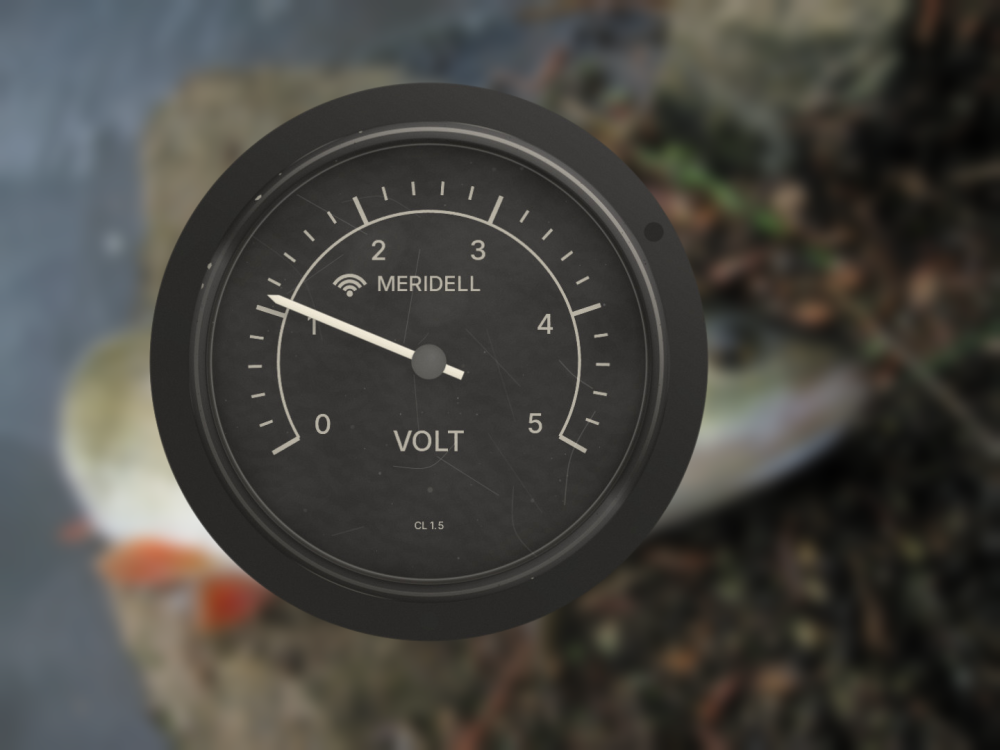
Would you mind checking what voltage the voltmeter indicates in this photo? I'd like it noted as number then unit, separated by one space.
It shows 1.1 V
